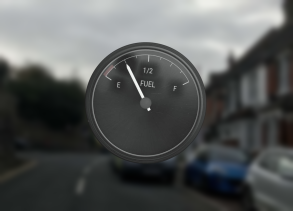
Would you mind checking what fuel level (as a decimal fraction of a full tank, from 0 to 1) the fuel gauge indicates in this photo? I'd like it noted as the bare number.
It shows 0.25
